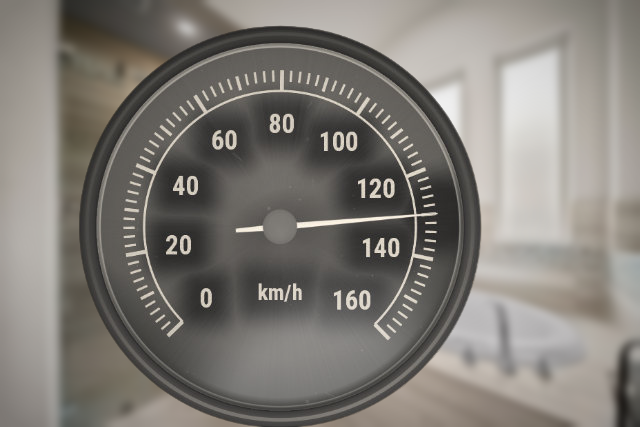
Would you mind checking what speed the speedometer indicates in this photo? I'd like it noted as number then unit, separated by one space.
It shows 130 km/h
